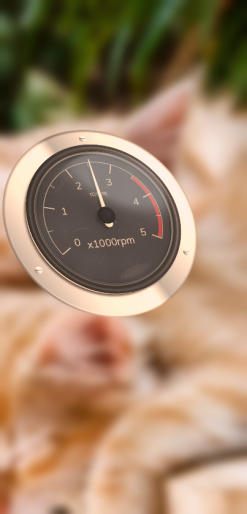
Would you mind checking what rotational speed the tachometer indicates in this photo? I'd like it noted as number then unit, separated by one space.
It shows 2500 rpm
